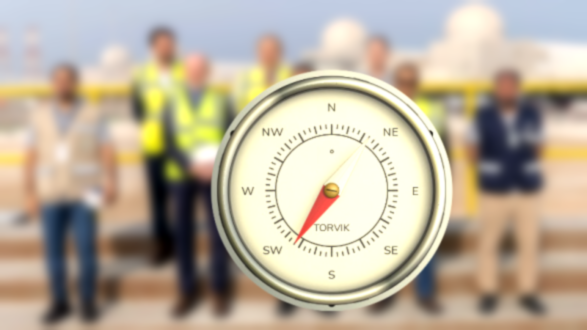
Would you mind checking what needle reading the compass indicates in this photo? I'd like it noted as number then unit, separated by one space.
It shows 215 °
